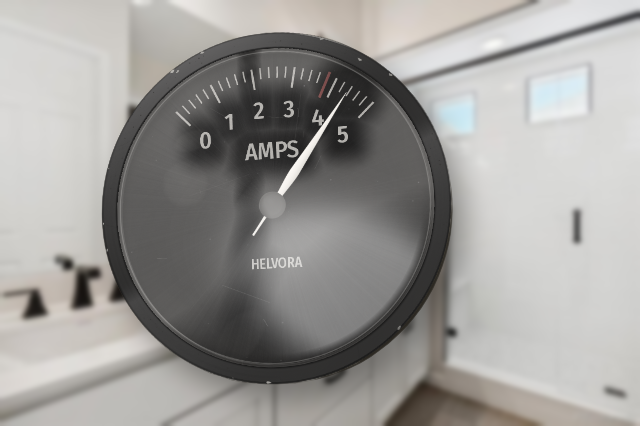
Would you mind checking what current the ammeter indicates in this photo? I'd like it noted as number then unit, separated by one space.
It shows 4.4 A
